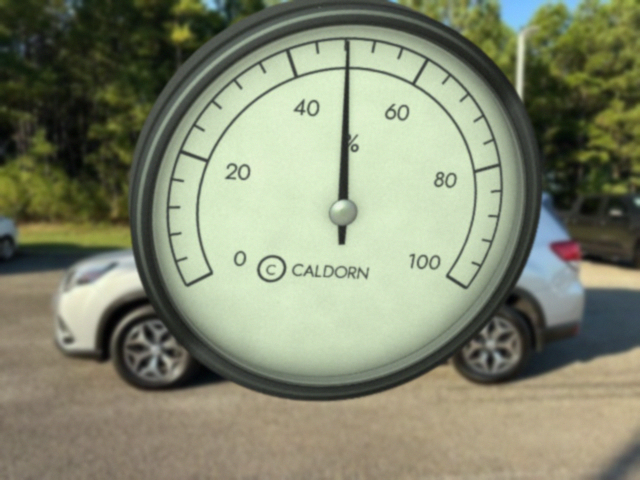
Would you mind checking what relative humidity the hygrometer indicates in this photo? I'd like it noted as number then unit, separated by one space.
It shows 48 %
